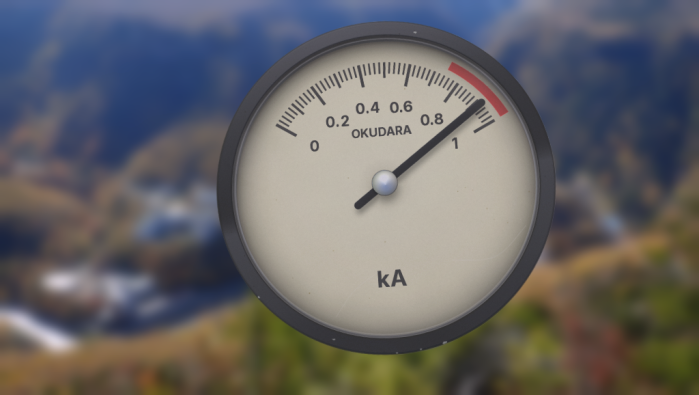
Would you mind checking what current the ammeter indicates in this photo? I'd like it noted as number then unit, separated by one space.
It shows 0.92 kA
